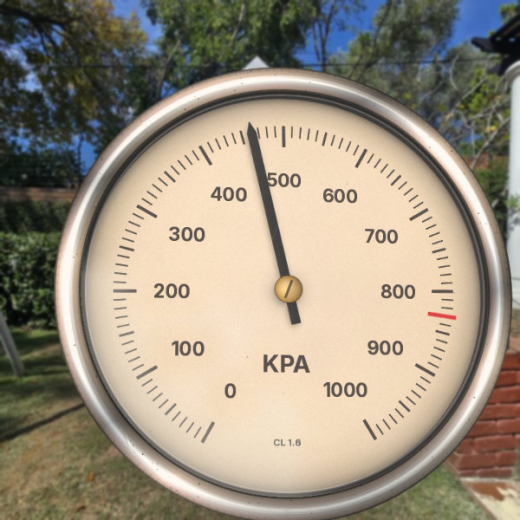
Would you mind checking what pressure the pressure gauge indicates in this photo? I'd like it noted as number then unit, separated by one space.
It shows 460 kPa
